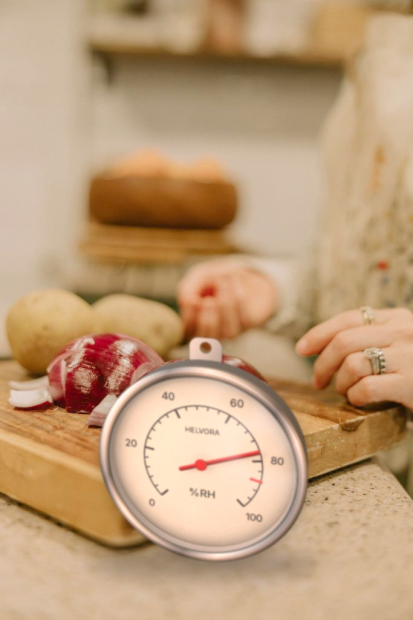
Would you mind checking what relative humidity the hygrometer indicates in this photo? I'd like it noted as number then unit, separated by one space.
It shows 76 %
